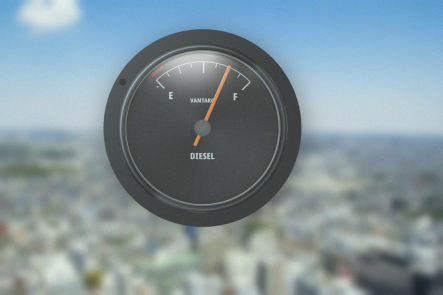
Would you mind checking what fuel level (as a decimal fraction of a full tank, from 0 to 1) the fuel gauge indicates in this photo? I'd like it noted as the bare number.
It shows 0.75
